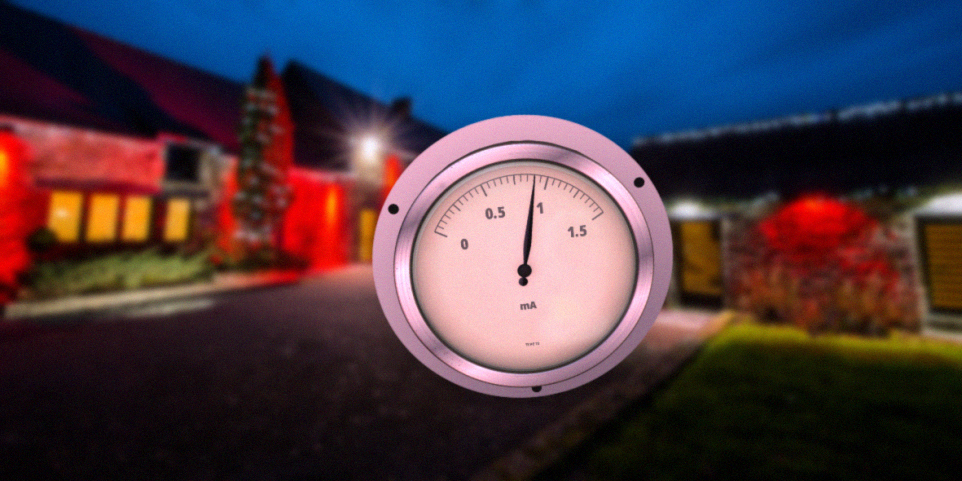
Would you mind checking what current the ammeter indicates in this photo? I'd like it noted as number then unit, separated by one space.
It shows 0.9 mA
